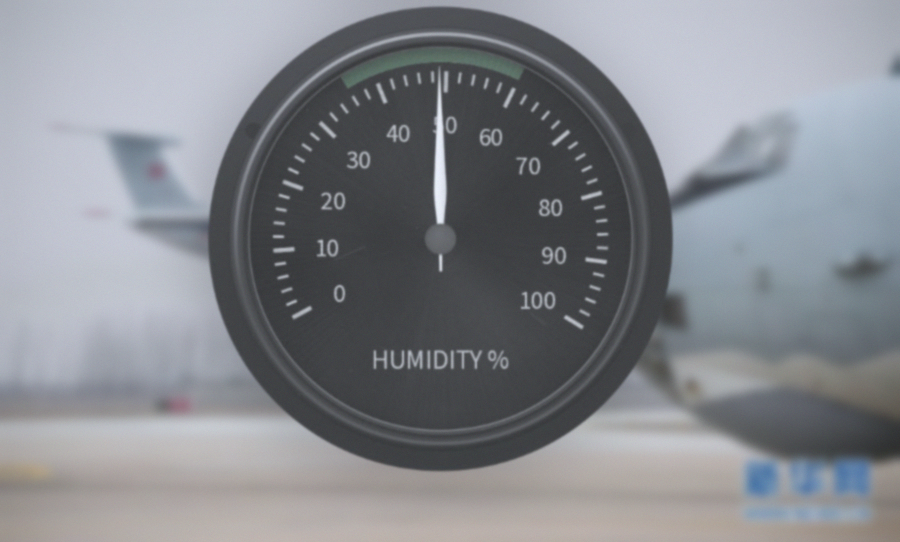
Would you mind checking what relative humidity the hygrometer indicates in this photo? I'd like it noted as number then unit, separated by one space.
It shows 49 %
